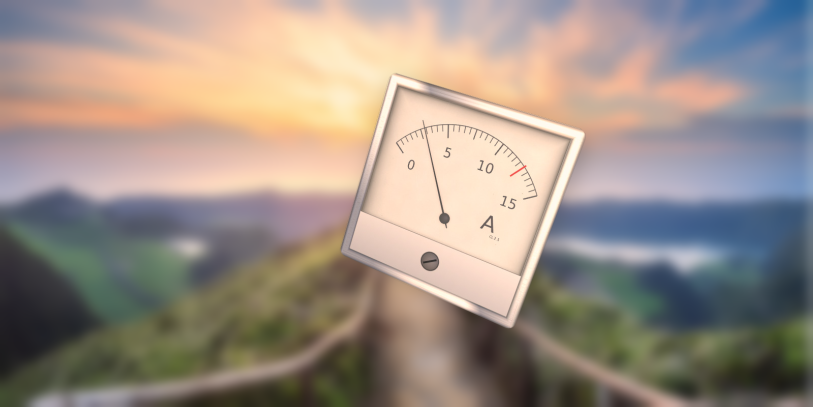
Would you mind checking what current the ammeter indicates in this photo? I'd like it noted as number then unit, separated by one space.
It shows 3 A
